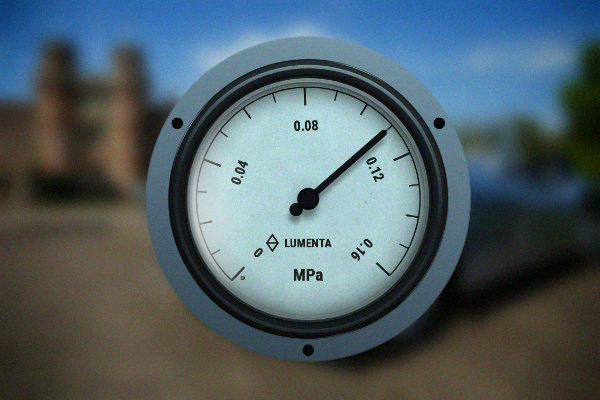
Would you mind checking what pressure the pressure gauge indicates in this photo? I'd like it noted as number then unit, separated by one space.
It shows 0.11 MPa
